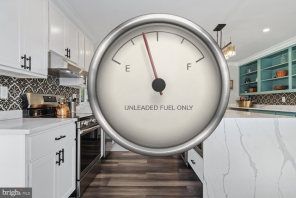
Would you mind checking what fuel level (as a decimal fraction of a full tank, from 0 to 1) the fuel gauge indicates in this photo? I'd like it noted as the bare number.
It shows 0.375
